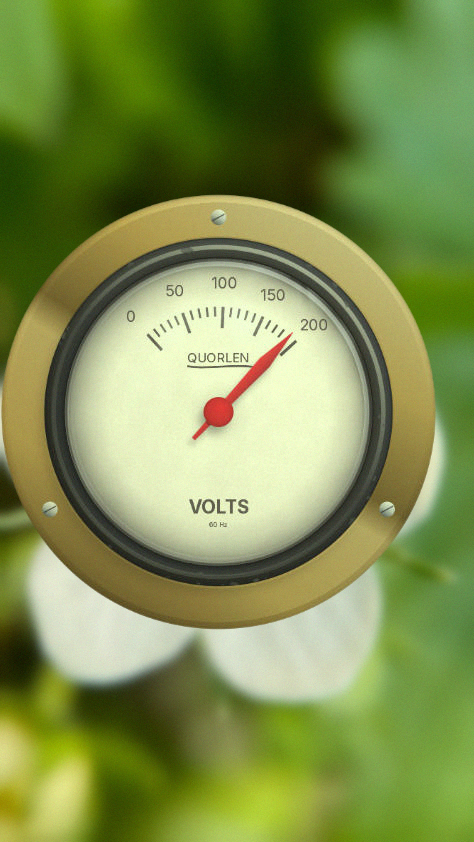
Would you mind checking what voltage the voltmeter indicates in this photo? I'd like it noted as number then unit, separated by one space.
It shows 190 V
